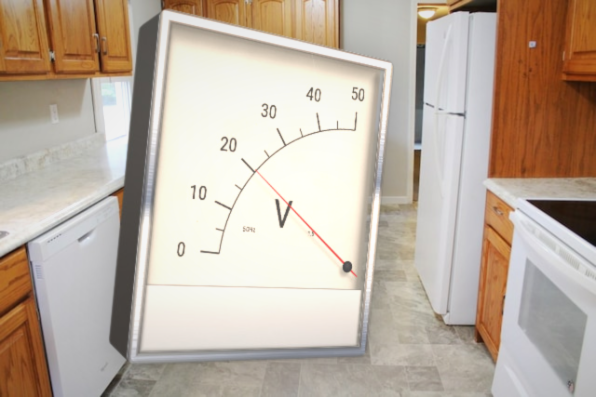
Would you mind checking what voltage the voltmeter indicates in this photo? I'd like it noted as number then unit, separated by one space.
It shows 20 V
